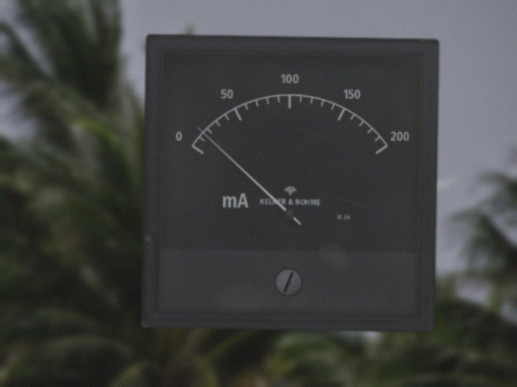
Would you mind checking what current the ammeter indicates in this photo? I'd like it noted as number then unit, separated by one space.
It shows 15 mA
